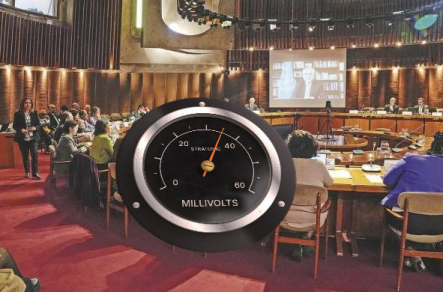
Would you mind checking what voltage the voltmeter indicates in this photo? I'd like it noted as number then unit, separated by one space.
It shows 35 mV
